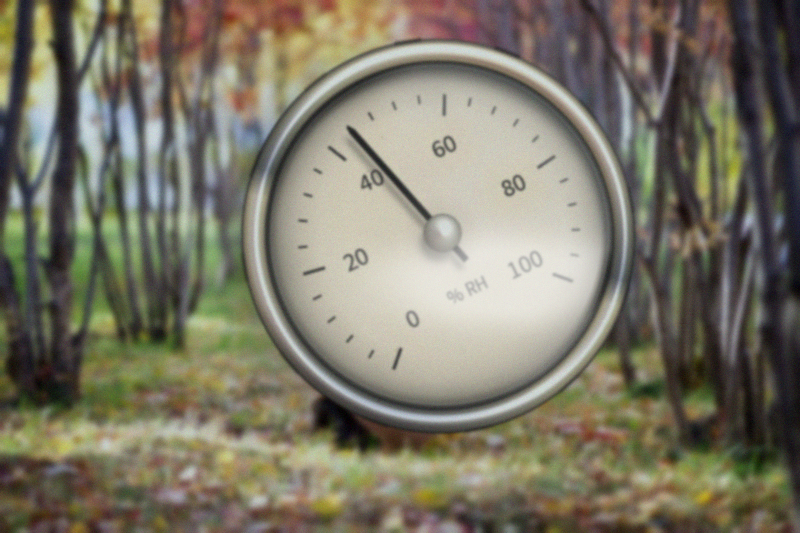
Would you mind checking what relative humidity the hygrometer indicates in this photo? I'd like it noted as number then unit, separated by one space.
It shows 44 %
